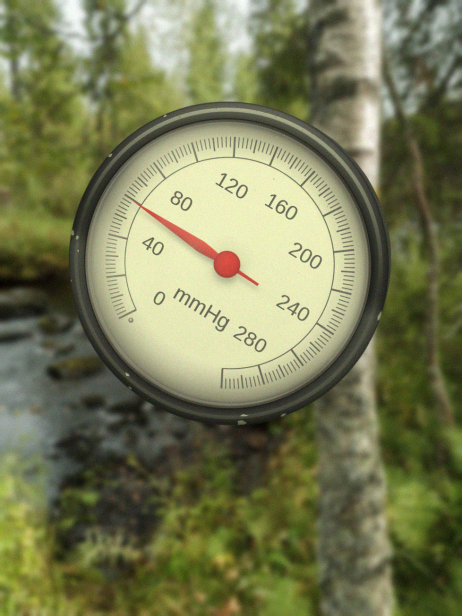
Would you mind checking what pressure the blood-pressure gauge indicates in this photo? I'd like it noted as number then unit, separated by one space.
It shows 60 mmHg
